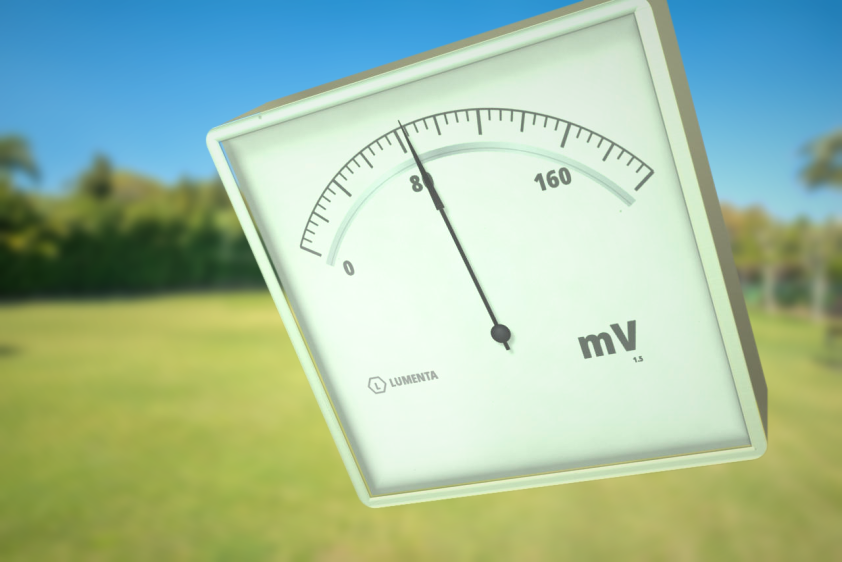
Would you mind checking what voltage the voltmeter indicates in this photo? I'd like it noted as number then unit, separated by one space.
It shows 85 mV
